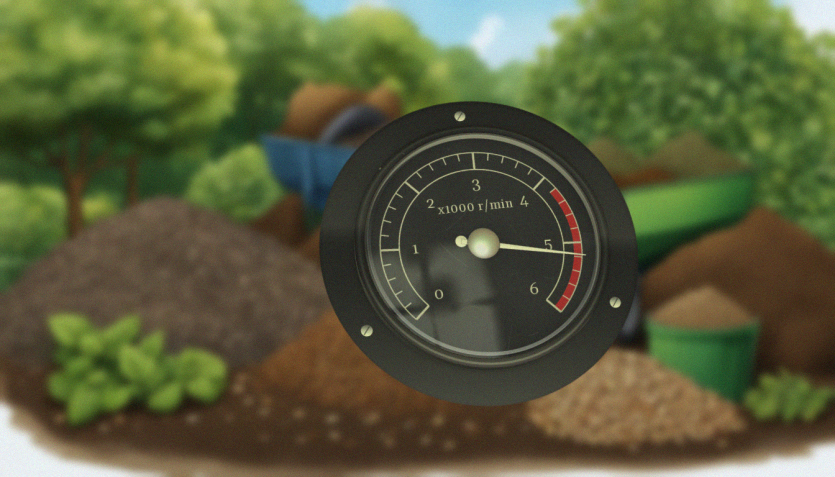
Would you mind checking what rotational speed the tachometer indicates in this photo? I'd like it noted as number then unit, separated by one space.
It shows 5200 rpm
